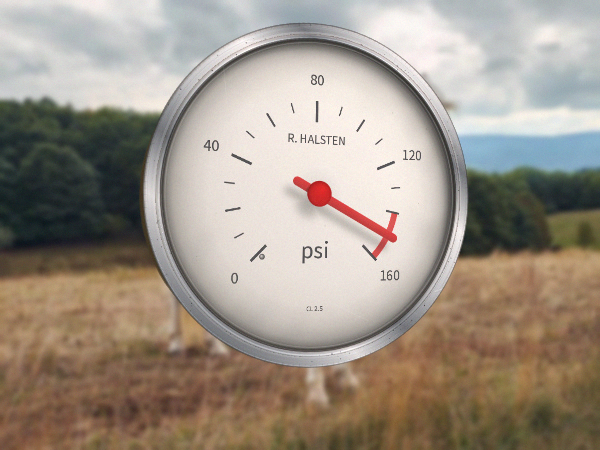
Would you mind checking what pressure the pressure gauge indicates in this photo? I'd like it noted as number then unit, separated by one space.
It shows 150 psi
